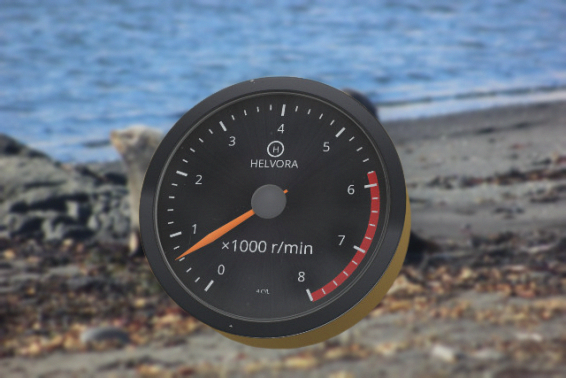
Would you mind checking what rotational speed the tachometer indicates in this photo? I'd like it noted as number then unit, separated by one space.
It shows 600 rpm
